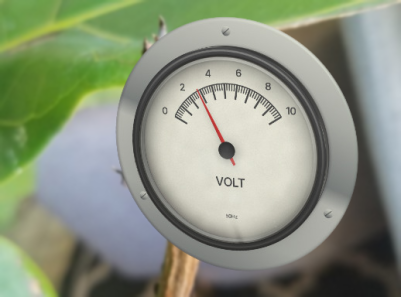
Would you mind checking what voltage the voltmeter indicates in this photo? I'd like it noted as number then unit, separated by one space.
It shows 3 V
